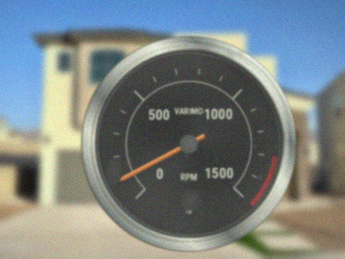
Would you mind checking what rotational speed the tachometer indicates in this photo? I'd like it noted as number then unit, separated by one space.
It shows 100 rpm
